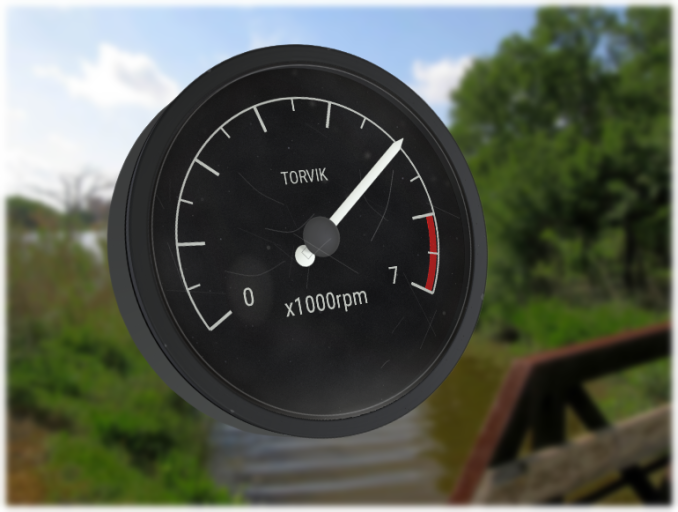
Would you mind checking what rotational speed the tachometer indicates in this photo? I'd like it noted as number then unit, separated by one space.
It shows 5000 rpm
